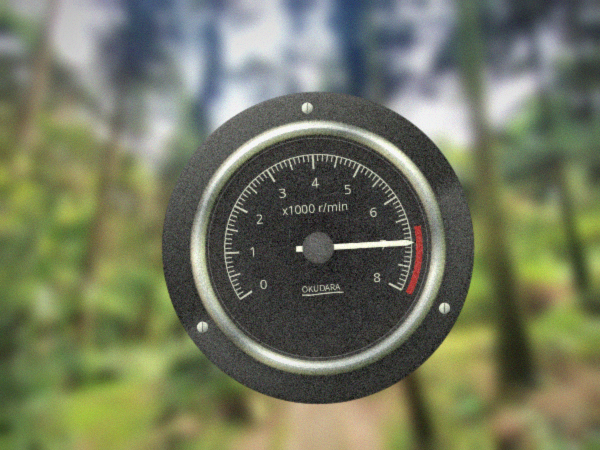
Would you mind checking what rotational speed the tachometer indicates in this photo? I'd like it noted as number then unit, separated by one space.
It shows 7000 rpm
